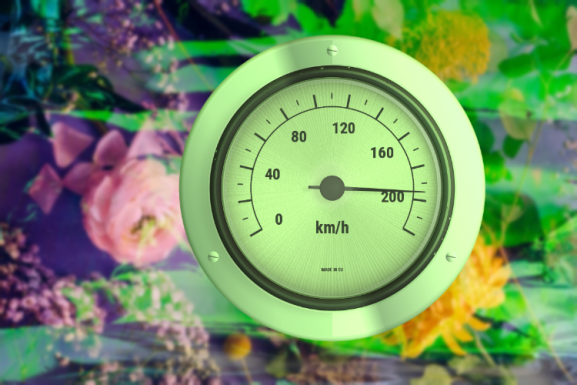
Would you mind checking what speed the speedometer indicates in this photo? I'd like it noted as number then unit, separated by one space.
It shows 195 km/h
